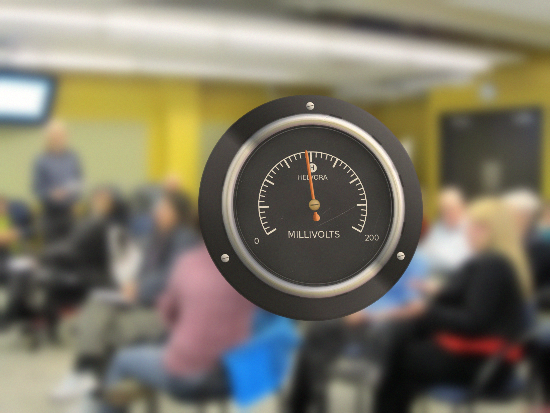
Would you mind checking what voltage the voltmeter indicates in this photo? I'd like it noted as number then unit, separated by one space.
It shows 95 mV
